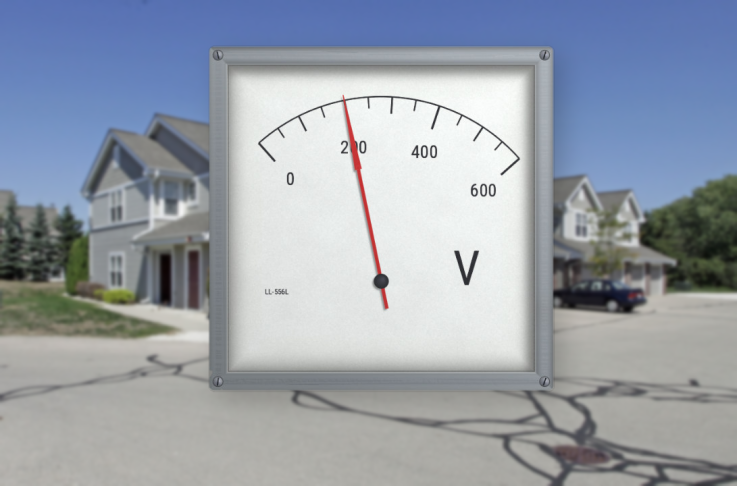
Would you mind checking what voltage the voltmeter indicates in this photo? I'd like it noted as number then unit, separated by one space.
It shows 200 V
